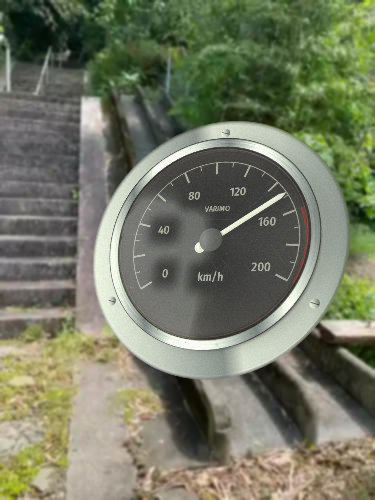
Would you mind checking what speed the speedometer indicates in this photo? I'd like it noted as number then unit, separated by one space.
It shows 150 km/h
